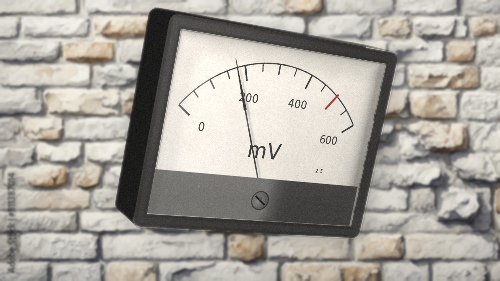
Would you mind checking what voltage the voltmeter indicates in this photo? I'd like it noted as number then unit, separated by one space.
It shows 175 mV
